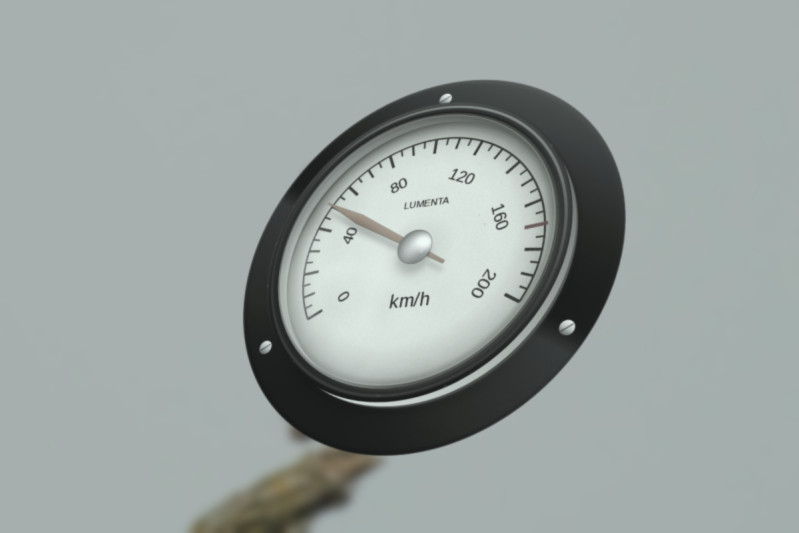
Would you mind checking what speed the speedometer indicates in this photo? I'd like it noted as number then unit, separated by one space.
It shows 50 km/h
